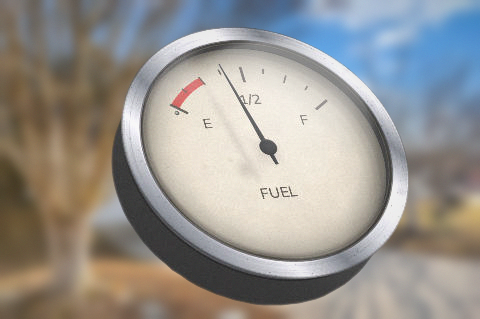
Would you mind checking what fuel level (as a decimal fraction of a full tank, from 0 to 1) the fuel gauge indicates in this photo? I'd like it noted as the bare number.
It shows 0.375
